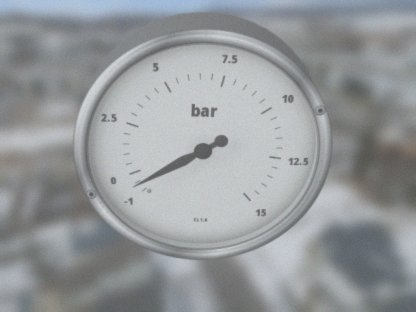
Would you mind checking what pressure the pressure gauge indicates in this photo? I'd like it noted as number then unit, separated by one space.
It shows -0.5 bar
